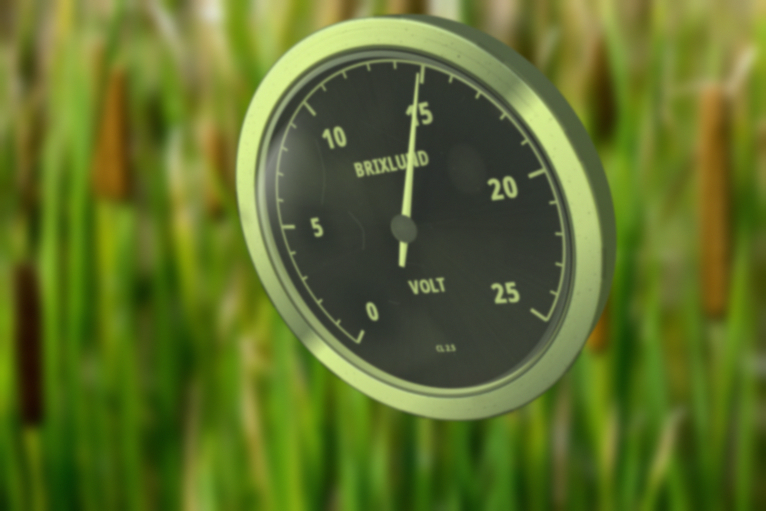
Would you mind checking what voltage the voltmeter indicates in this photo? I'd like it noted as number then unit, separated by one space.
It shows 15 V
